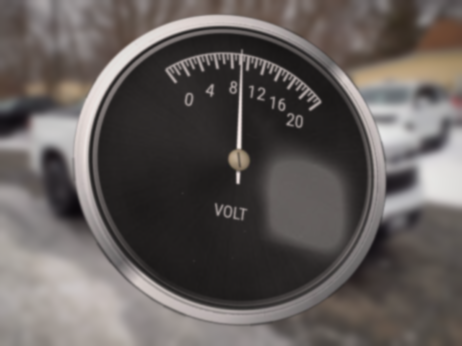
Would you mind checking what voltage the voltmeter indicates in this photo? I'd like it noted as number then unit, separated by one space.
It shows 9 V
